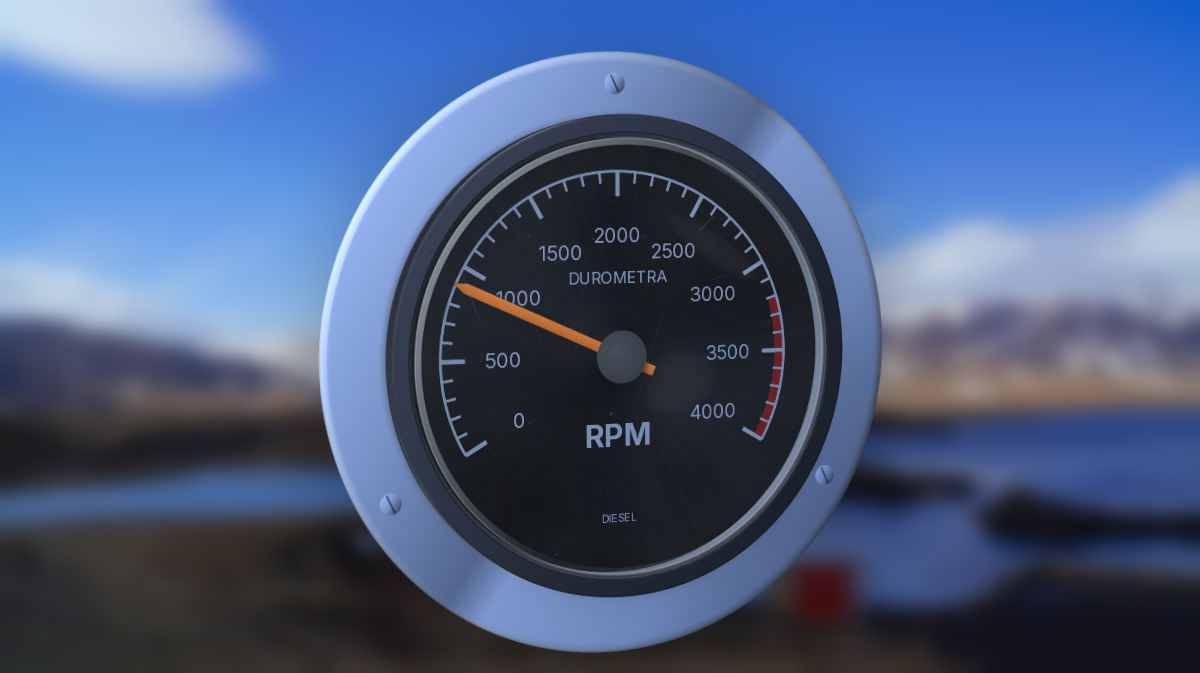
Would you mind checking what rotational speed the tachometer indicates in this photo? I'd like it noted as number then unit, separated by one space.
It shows 900 rpm
